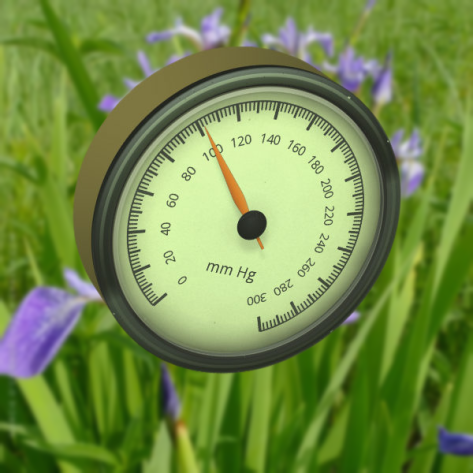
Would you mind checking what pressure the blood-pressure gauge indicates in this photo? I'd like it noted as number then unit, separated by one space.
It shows 102 mmHg
